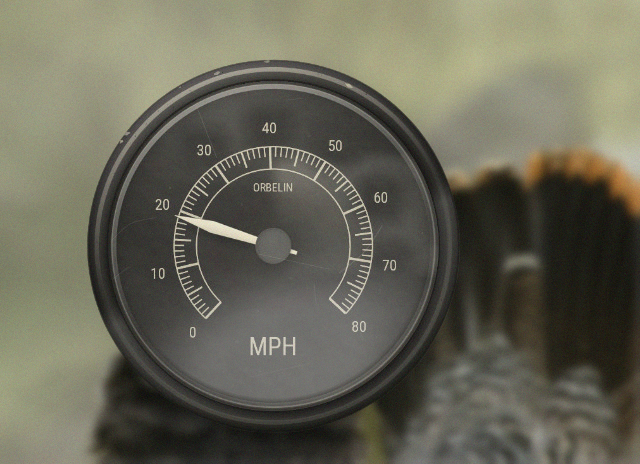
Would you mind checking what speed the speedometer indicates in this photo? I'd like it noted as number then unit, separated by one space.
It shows 19 mph
